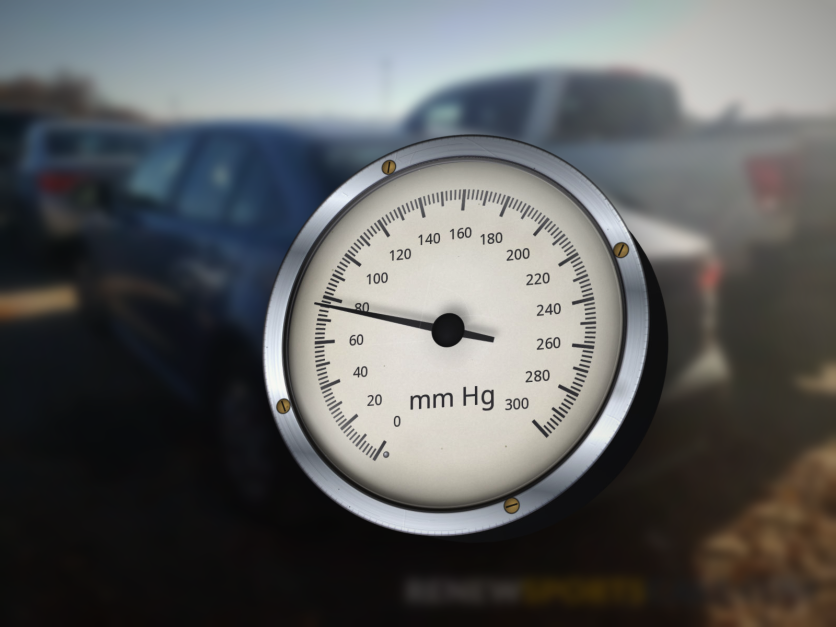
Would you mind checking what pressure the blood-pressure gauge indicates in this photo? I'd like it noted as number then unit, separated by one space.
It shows 76 mmHg
